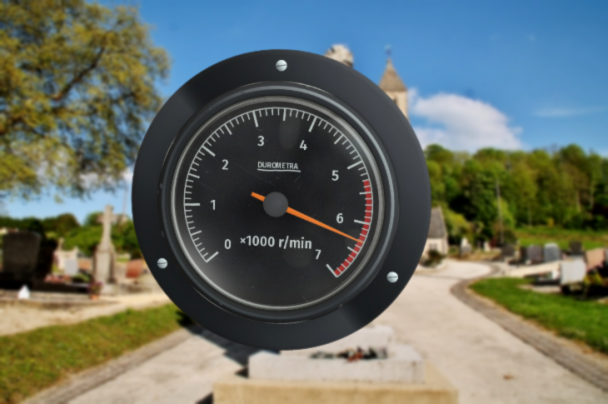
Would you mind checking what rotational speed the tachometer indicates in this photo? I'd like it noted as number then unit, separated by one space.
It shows 6300 rpm
